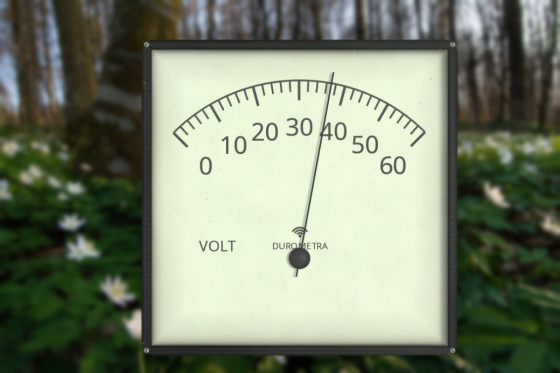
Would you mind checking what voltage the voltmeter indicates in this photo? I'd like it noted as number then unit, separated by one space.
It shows 37 V
